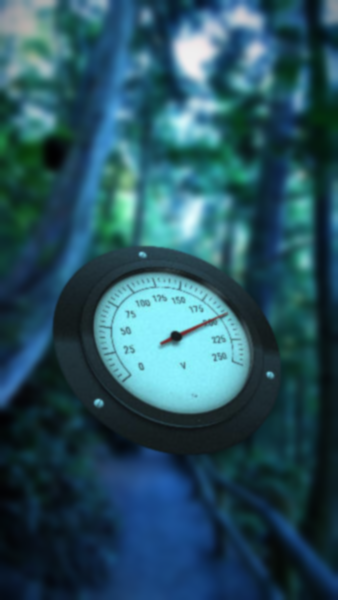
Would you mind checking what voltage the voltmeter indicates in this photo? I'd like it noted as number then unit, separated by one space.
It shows 200 V
